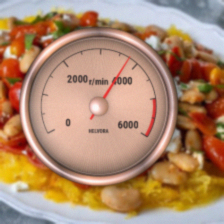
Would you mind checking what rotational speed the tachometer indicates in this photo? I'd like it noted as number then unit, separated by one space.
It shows 3750 rpm
